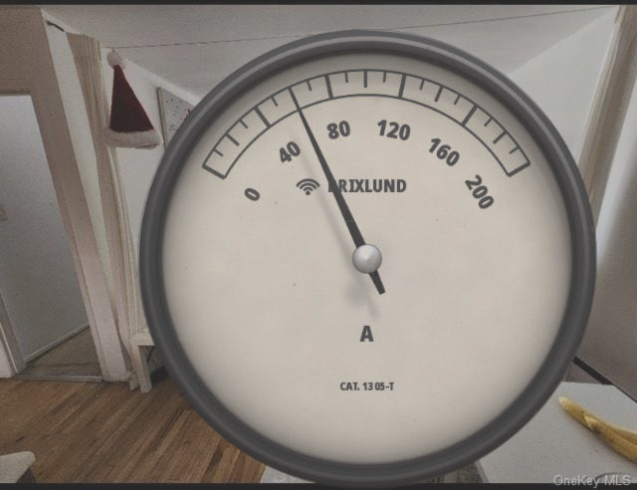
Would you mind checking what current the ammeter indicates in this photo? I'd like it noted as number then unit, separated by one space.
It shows 60 A
